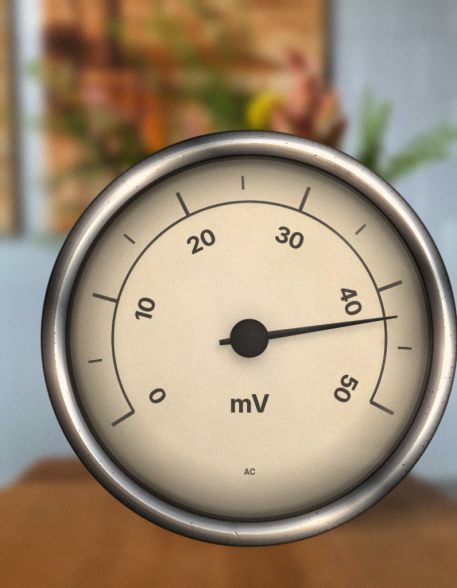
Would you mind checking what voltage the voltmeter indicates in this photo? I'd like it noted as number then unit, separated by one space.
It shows 42.5 mV
